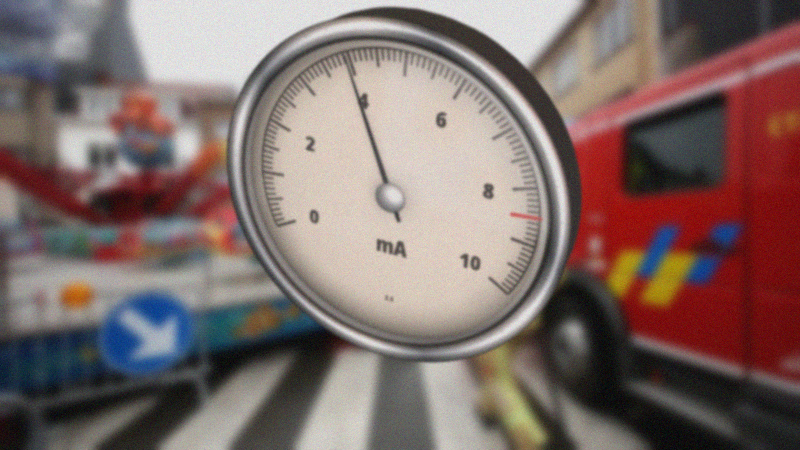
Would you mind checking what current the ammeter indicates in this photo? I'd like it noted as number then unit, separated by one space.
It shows 4 mA
